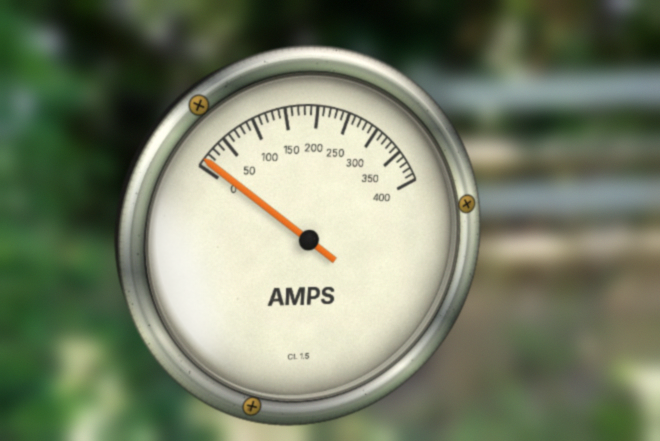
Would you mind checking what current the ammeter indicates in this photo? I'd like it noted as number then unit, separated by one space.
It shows 10 A
